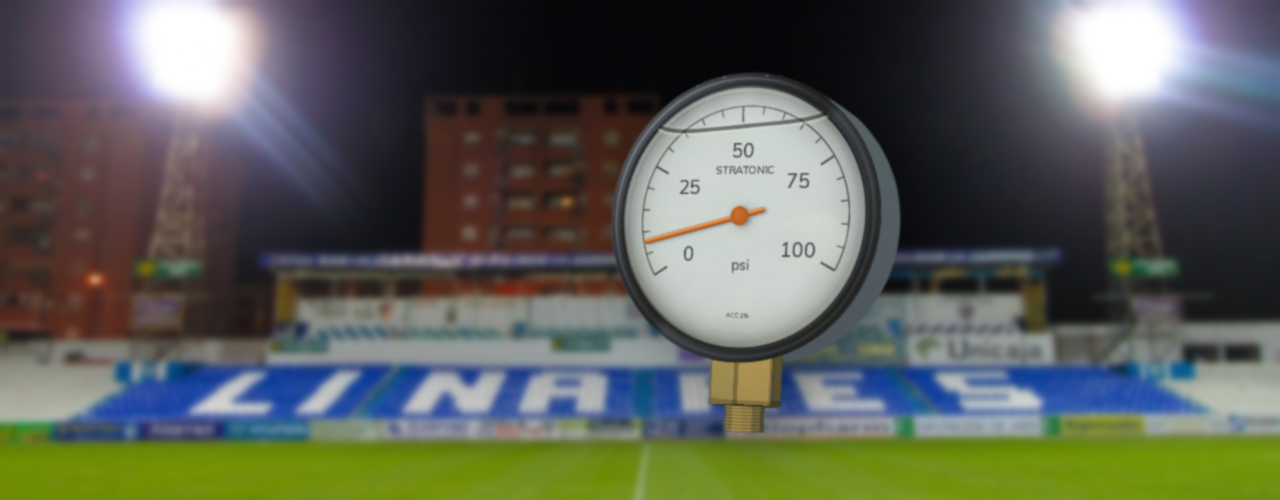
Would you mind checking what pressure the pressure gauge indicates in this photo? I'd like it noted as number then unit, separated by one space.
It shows 7.5 psi
